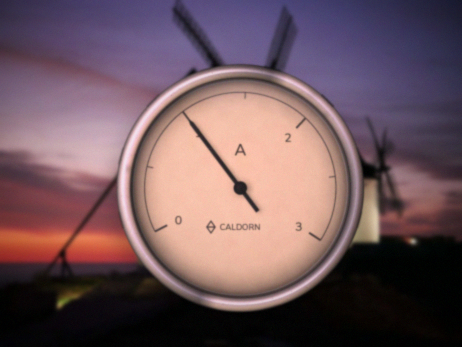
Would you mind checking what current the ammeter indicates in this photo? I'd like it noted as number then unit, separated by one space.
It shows 1 A
